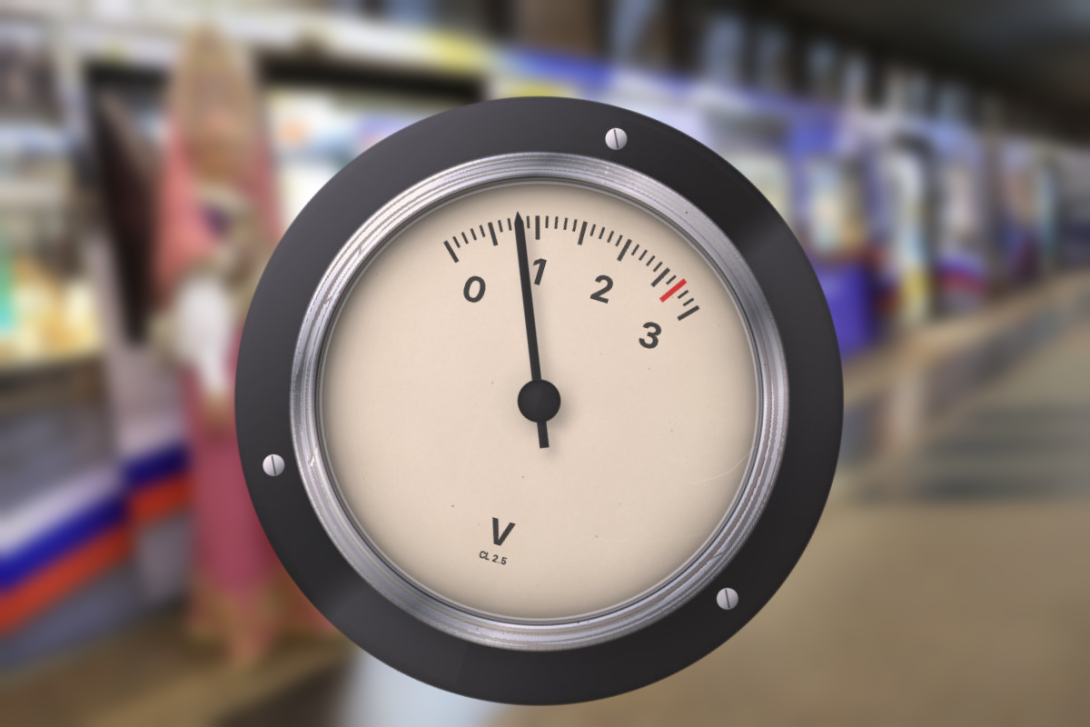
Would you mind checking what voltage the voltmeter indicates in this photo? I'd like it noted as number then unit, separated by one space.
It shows 0.8 V
